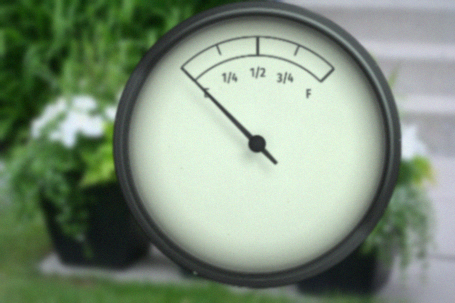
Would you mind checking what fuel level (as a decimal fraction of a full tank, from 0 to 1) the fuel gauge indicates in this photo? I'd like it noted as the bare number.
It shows 0
